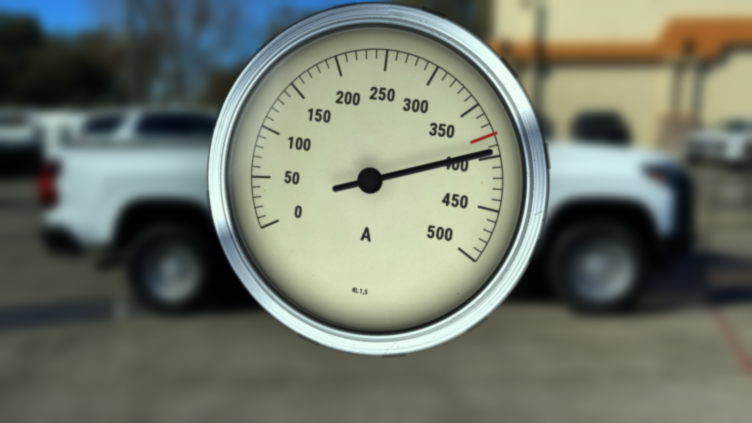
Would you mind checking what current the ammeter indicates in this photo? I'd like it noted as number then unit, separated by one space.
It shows 395 A
